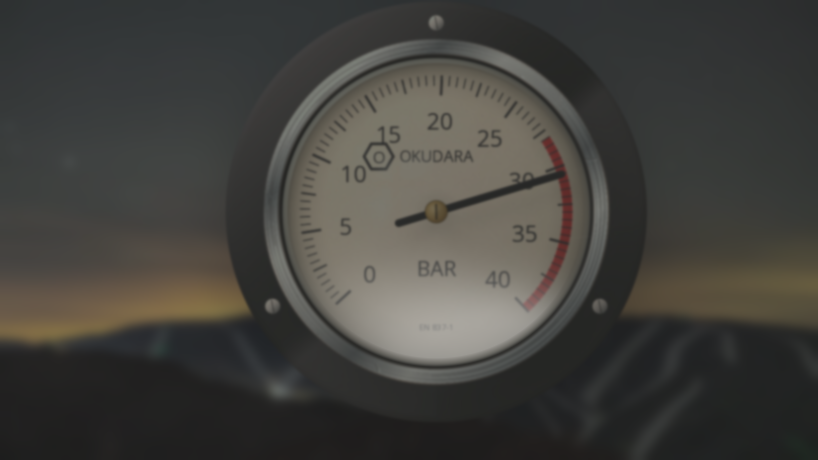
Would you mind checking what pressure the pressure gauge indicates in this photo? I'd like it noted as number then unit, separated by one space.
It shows 30.5 bar
